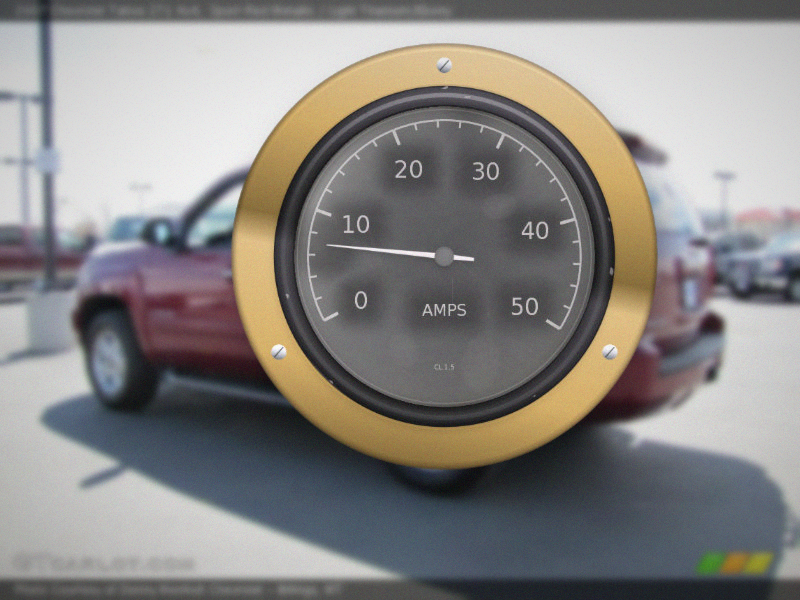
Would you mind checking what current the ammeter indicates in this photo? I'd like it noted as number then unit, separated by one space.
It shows 7 A
